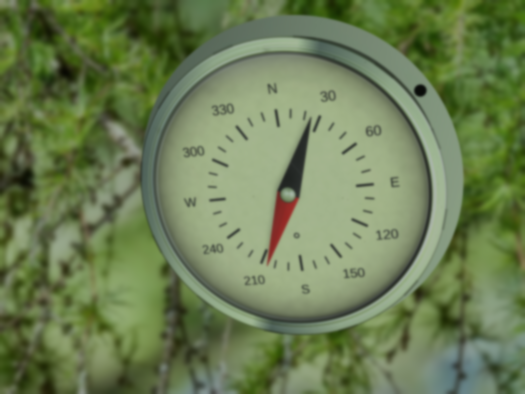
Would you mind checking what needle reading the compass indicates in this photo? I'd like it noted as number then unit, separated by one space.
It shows 205 °
